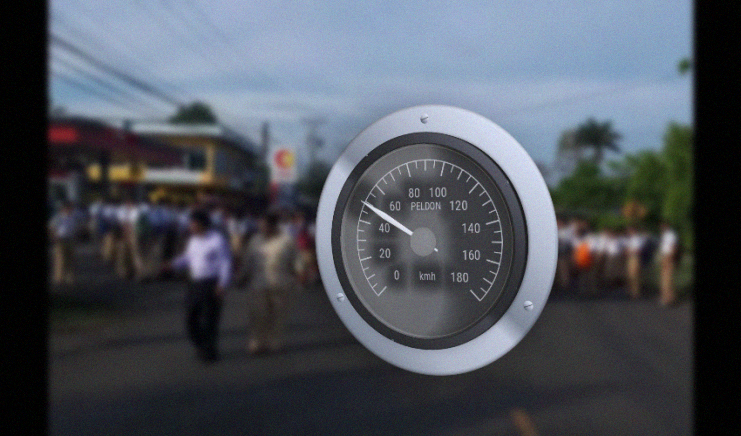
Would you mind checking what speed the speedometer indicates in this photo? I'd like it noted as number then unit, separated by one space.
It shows 50 km/h
